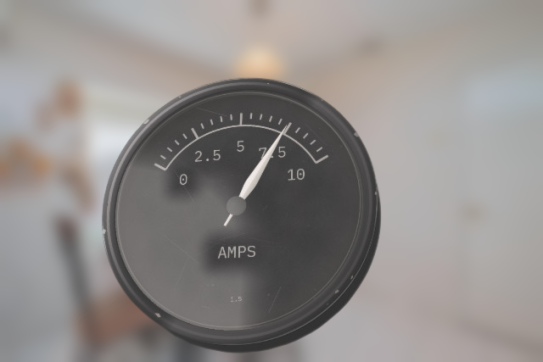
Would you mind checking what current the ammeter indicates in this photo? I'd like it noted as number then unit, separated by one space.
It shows 7.5 A
